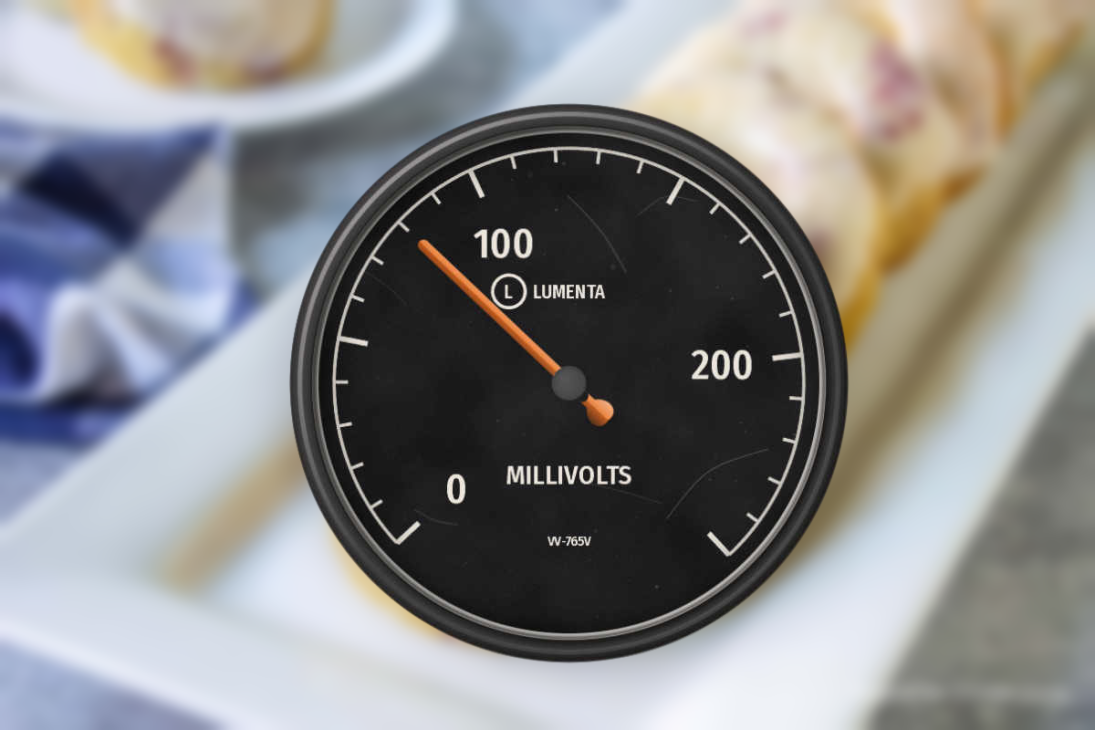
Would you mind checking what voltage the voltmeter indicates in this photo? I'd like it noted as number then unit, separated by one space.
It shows 80 mV
